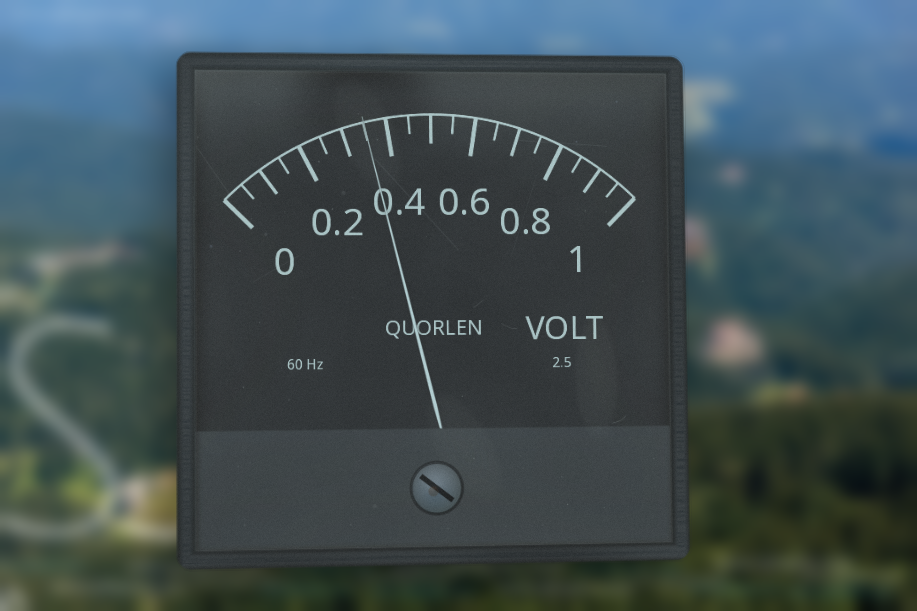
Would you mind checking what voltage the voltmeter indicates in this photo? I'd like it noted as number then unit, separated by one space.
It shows 0.35 V
